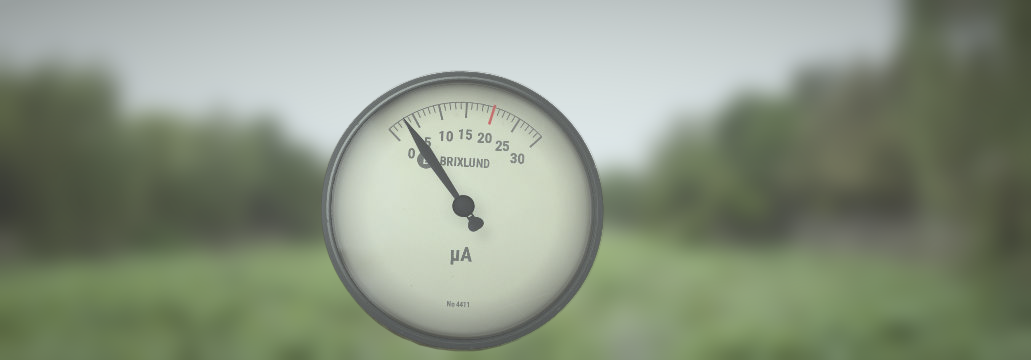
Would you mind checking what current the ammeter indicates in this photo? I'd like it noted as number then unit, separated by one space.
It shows 3 µA
